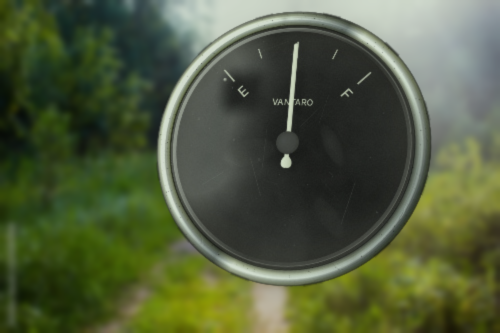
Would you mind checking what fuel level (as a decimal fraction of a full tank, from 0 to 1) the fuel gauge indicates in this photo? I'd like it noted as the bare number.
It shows 0.5
